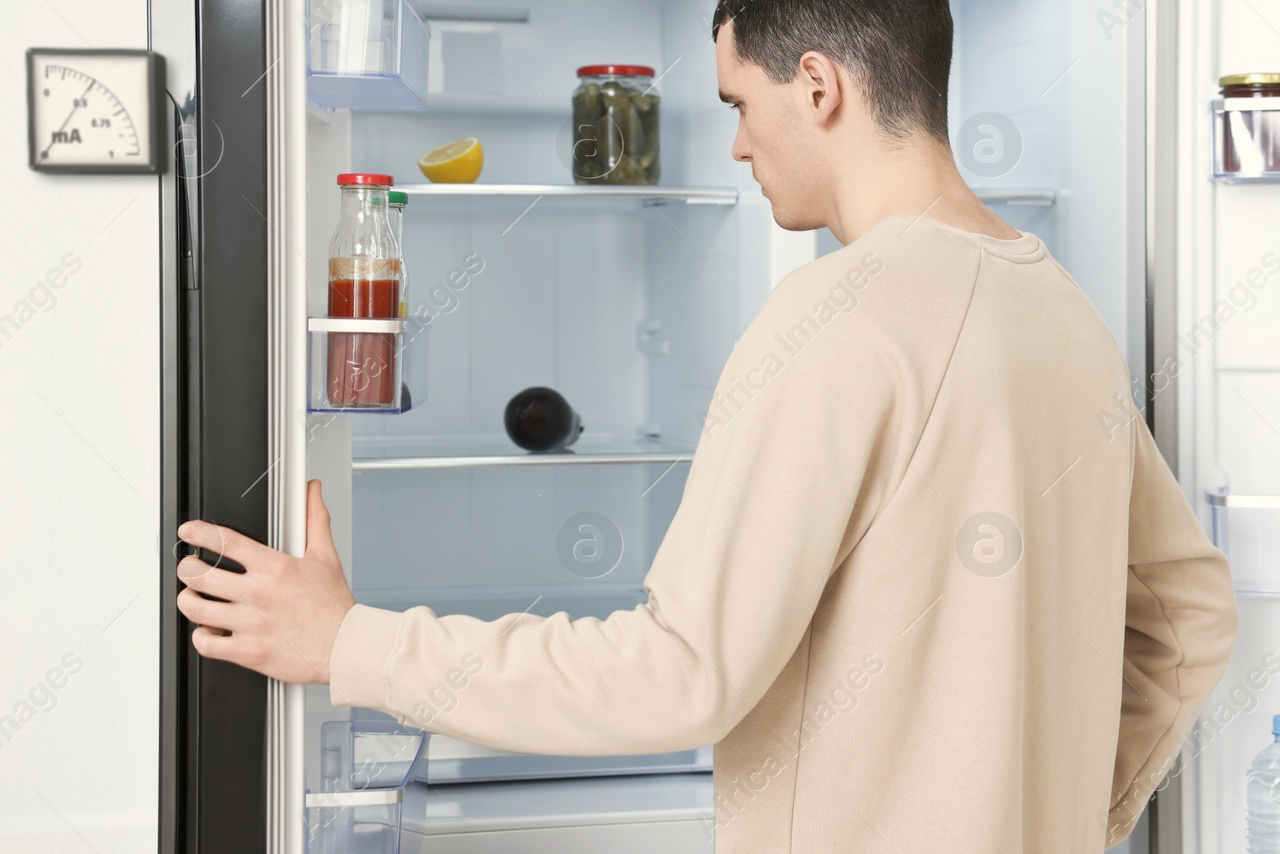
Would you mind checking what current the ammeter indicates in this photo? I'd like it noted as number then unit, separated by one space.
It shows 0.5 mA
